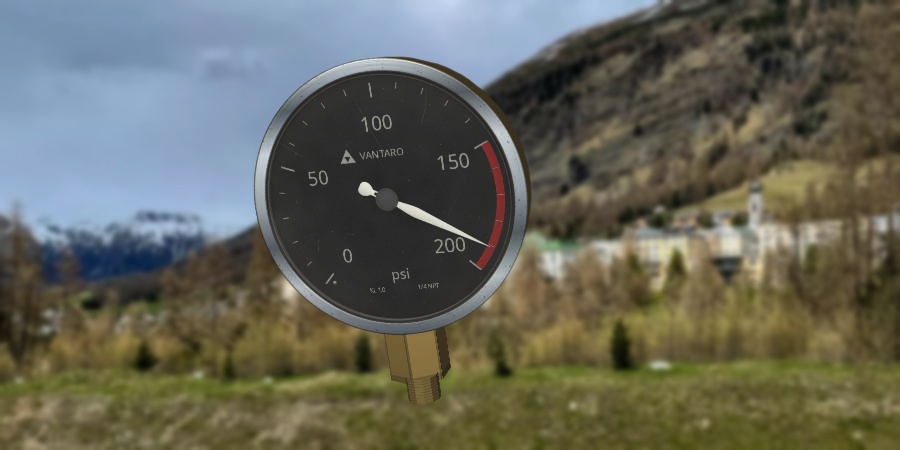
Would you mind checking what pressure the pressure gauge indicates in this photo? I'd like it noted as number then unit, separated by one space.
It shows 190 psi
